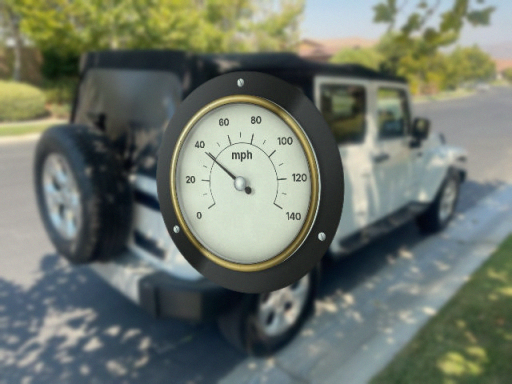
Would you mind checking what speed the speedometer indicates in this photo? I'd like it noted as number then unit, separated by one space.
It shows 40 mph
